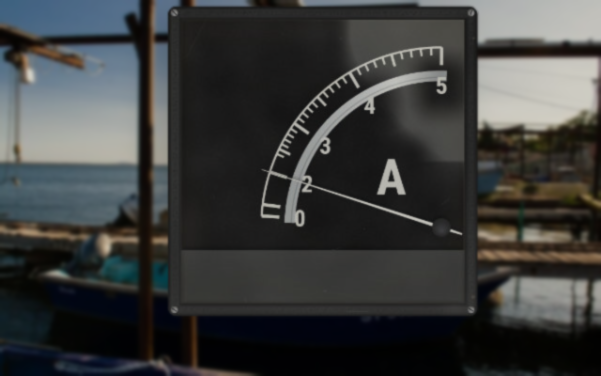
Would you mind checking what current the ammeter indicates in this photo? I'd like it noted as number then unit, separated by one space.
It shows 2 A
